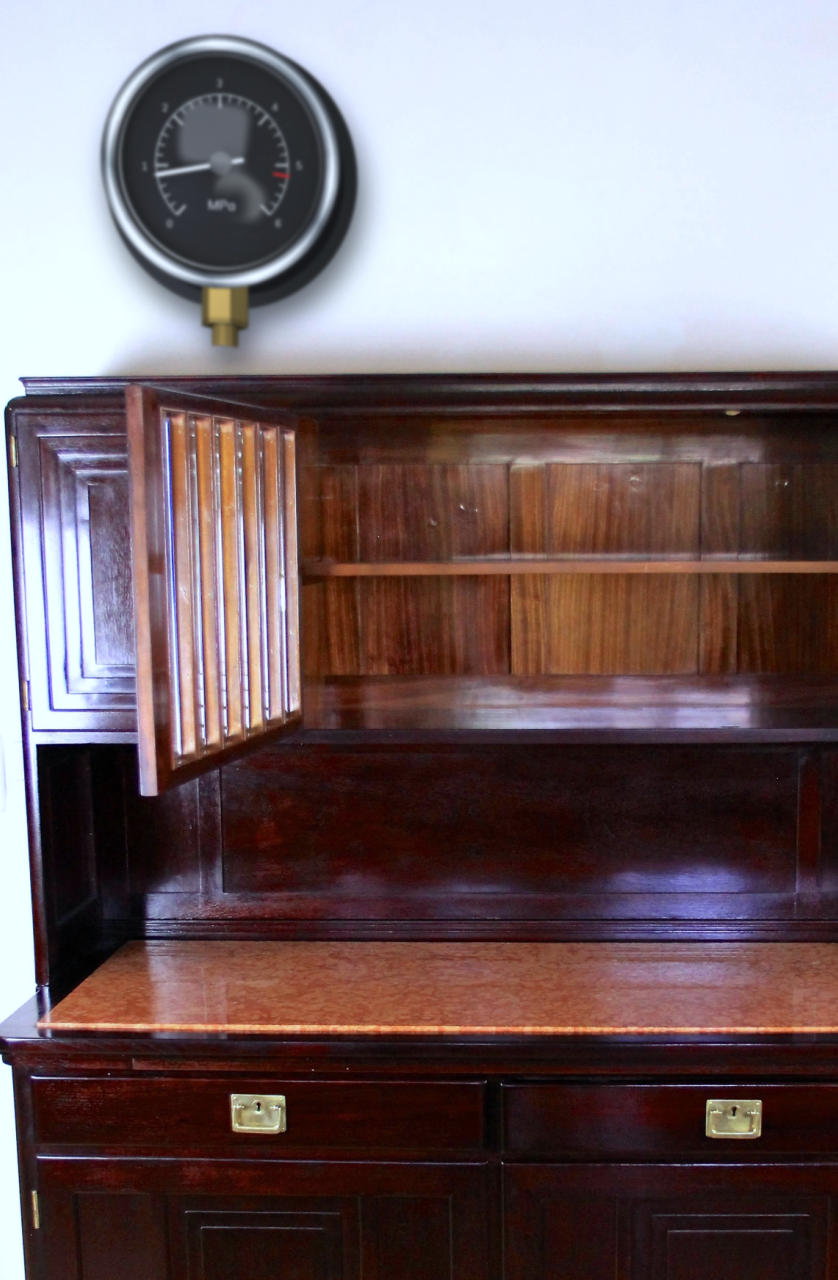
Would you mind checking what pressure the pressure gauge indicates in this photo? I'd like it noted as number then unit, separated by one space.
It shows 0.8 MPa
